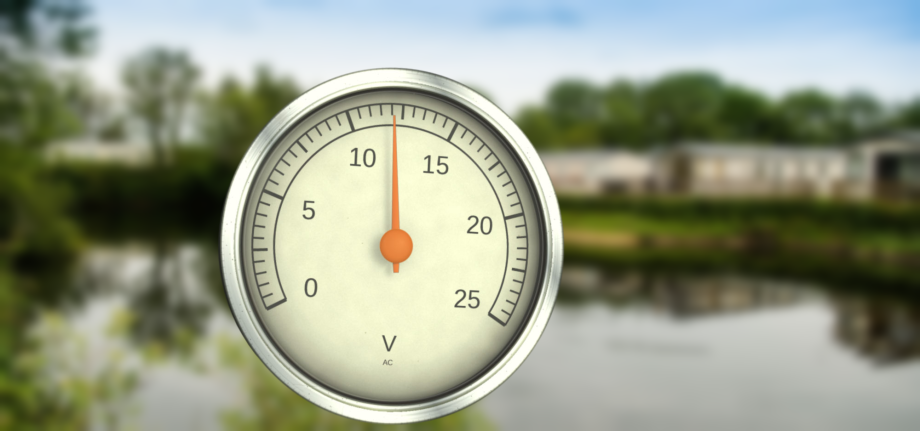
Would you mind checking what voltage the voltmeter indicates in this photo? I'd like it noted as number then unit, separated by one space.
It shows 12 V
